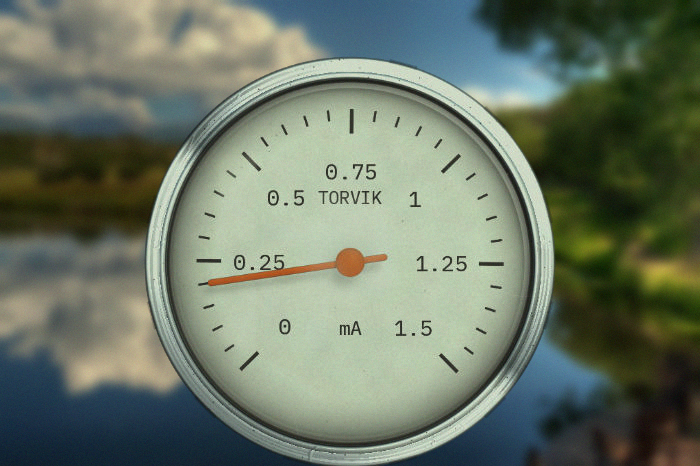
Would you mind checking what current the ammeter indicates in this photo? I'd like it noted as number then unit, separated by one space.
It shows 0.2 mA
